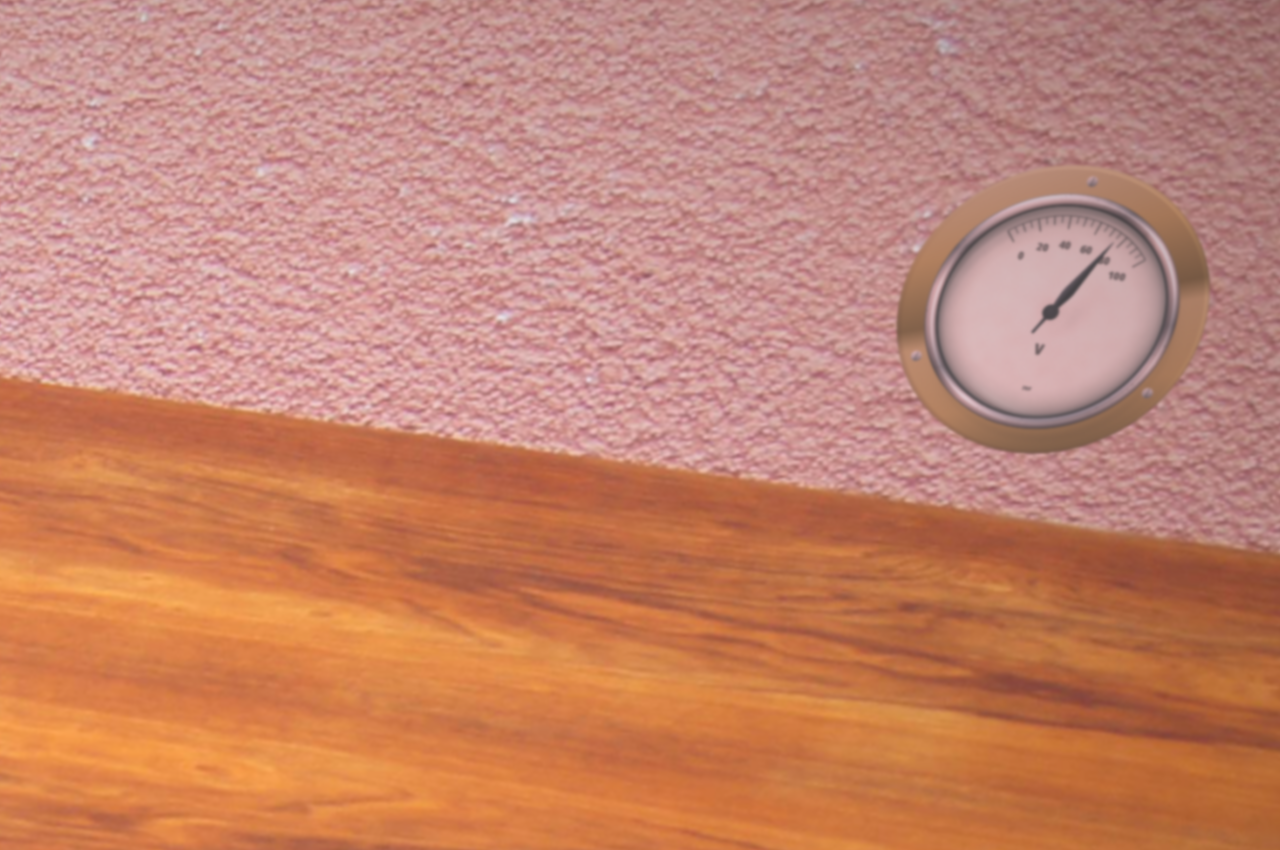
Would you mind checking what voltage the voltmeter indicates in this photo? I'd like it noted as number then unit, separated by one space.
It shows 75 V
